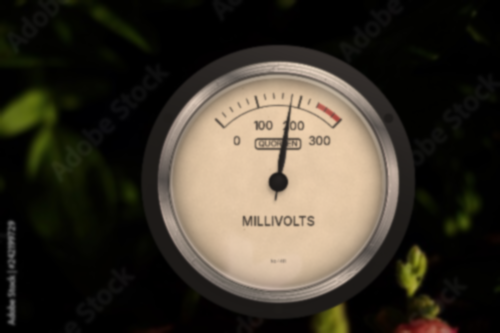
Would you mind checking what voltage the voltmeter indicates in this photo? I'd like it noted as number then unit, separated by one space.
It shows 180 mV
